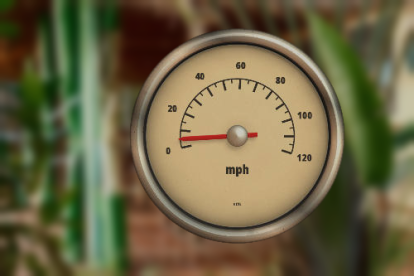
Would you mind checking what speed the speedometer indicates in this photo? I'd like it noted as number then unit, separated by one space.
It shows 5 mph
